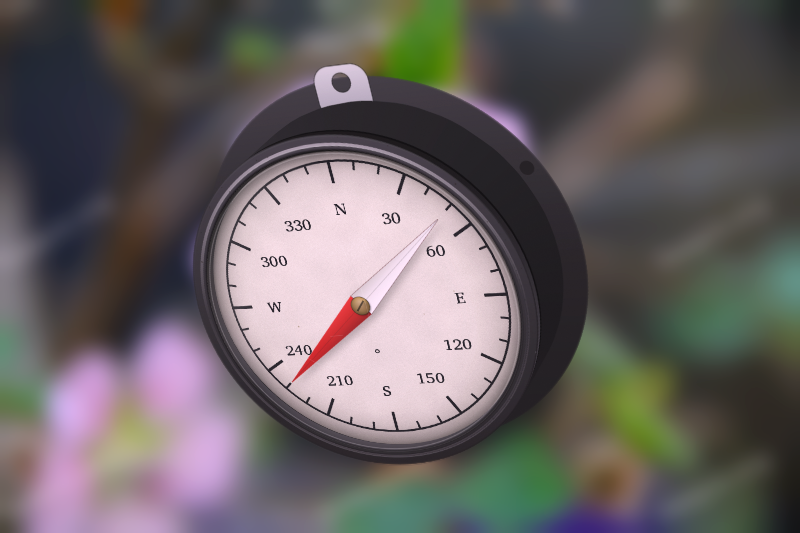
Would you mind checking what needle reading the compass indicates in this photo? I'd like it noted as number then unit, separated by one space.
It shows 230 °
